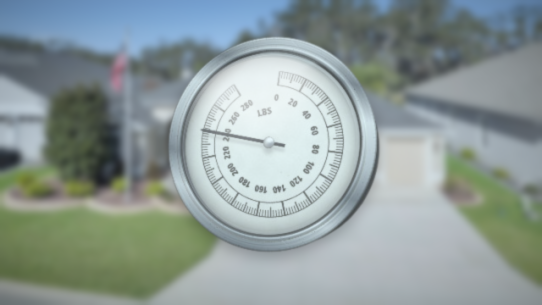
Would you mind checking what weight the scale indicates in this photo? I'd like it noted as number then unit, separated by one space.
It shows 240 lb
